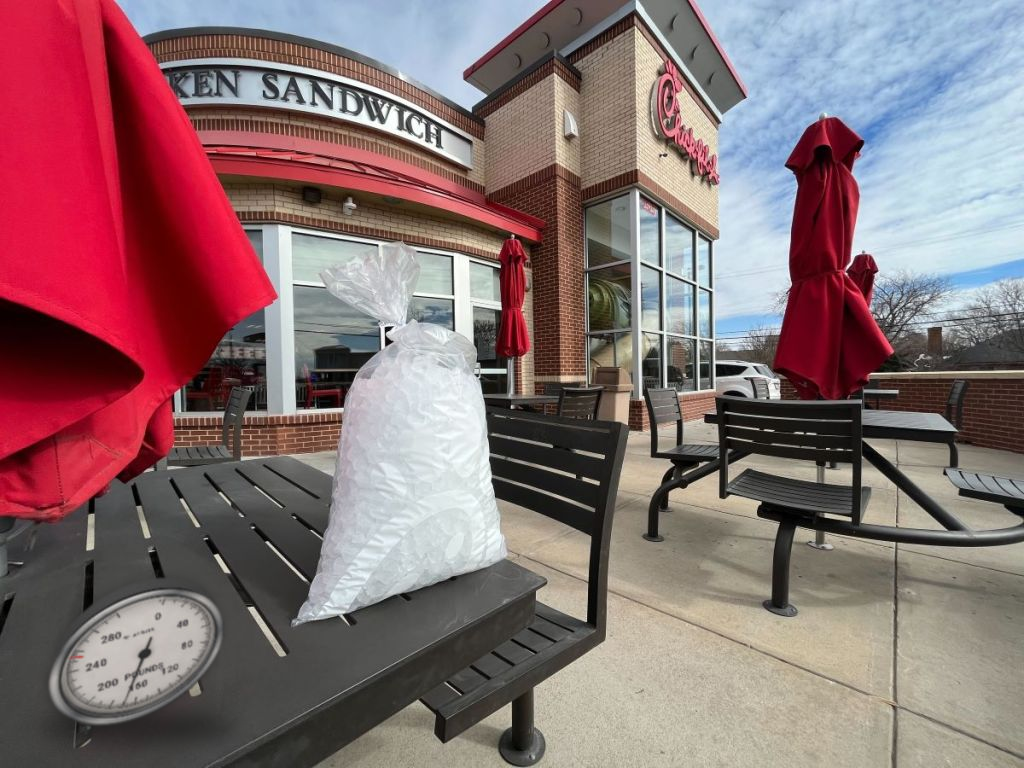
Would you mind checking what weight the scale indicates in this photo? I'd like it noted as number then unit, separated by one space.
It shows 170 lb
